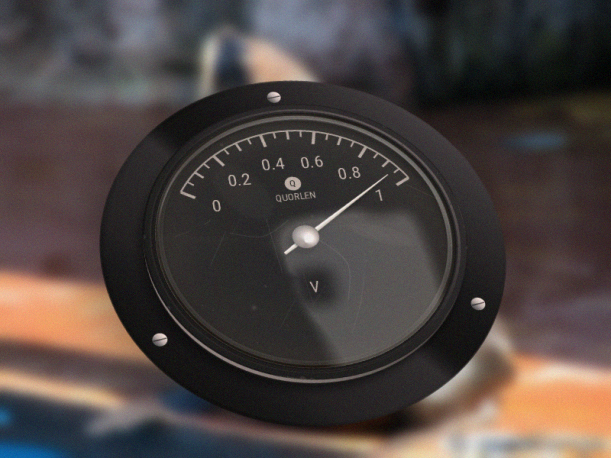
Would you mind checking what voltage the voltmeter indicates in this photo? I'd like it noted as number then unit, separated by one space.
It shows 0.95 V
